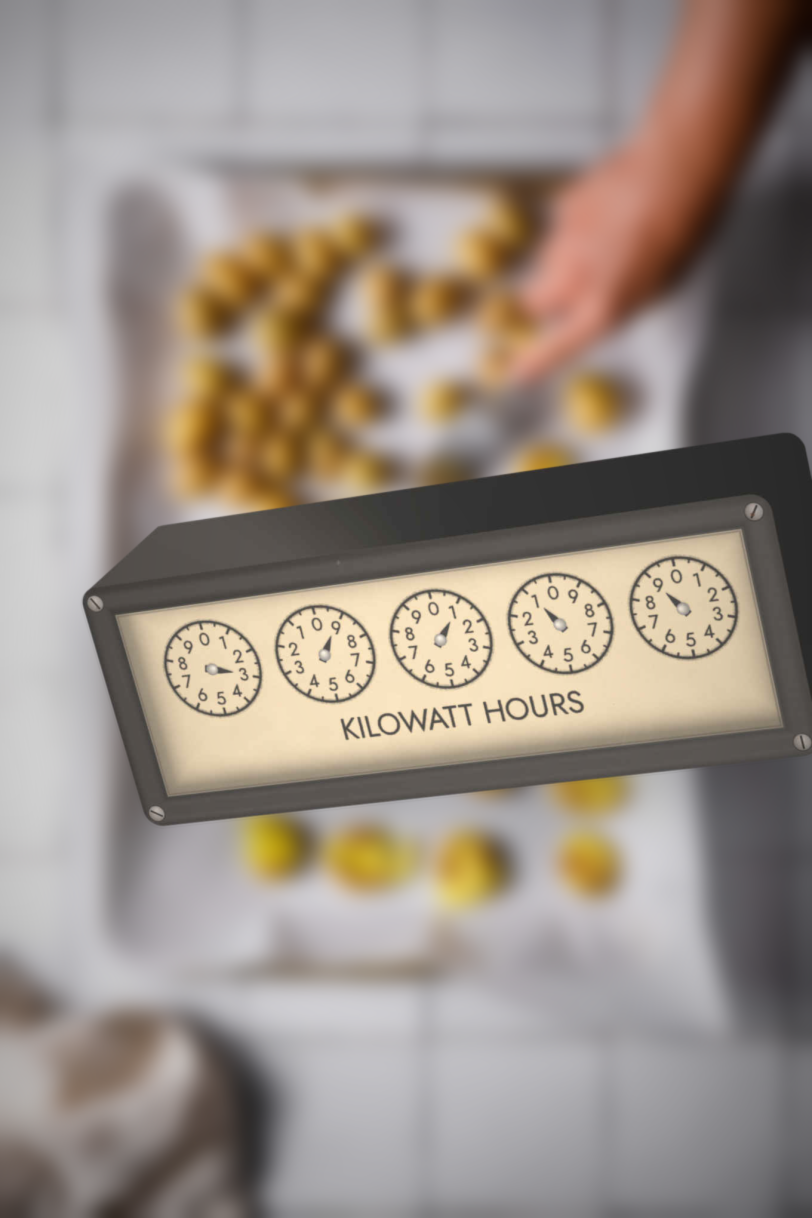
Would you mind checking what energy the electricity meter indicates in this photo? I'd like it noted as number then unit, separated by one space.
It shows 29109 kWh
